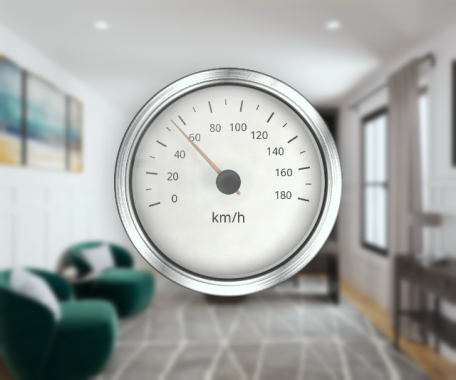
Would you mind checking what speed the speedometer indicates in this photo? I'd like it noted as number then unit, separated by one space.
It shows 55 km/h
